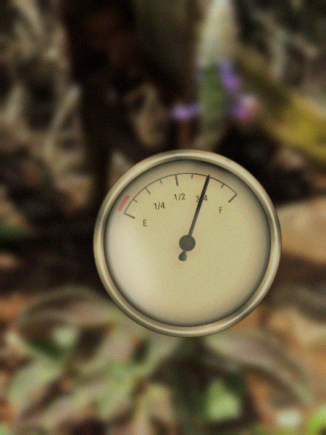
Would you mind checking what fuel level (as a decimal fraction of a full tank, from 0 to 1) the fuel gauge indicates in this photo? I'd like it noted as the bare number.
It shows 0.75
